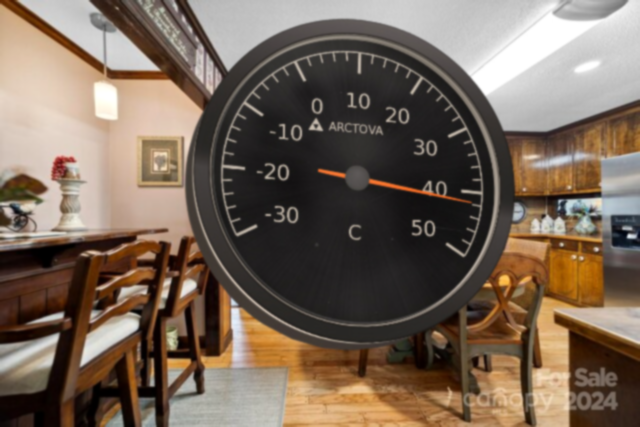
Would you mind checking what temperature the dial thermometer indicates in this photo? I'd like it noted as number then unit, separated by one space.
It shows 42 °C
